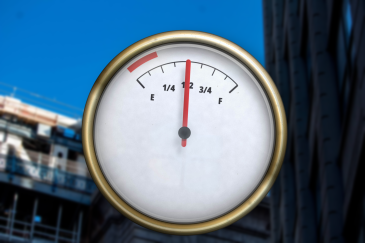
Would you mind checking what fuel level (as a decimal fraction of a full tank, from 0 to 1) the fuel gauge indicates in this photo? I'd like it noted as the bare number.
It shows 0.5
